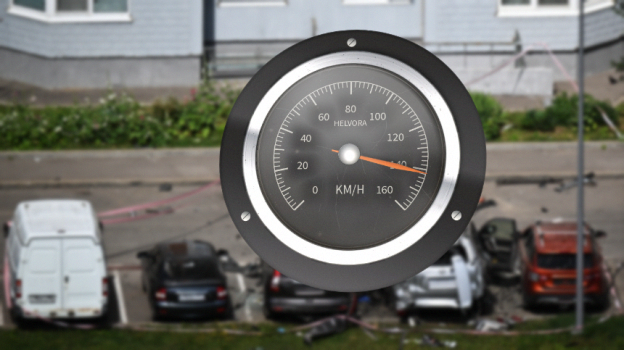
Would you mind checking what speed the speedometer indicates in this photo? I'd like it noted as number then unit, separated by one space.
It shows 142 km/h
